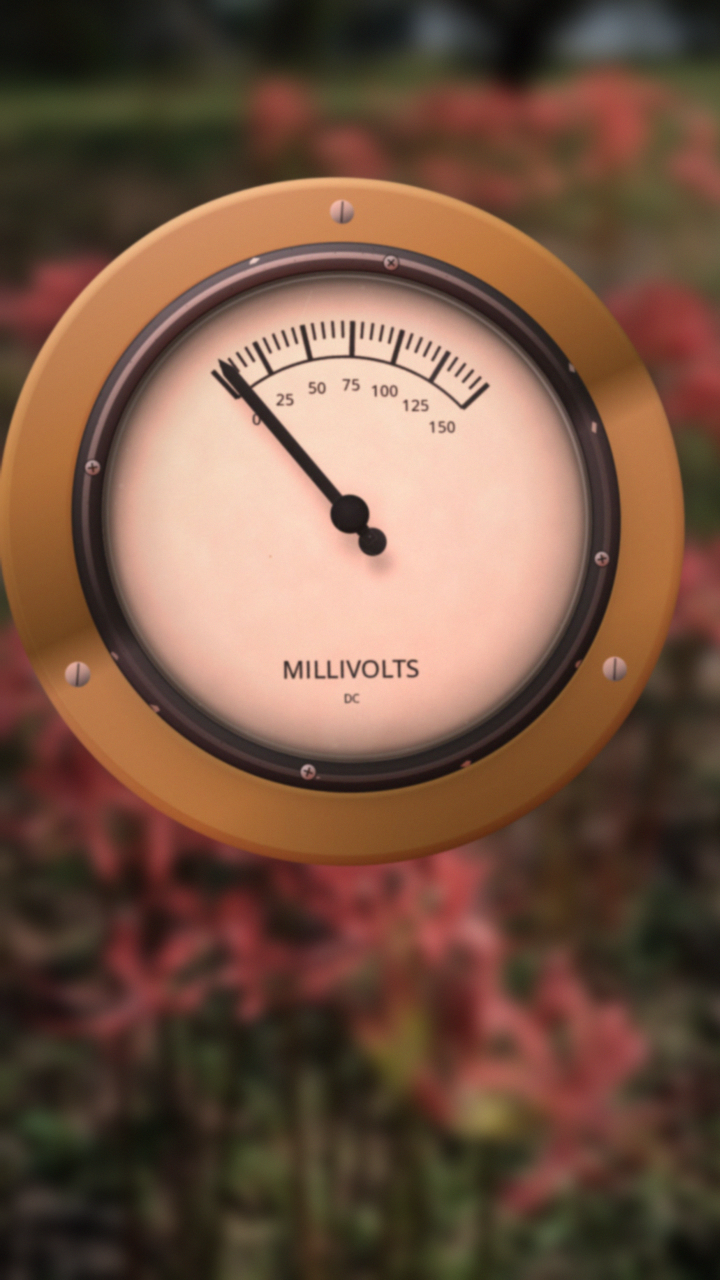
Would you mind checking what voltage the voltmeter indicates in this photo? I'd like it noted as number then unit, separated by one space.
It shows 5 mV
